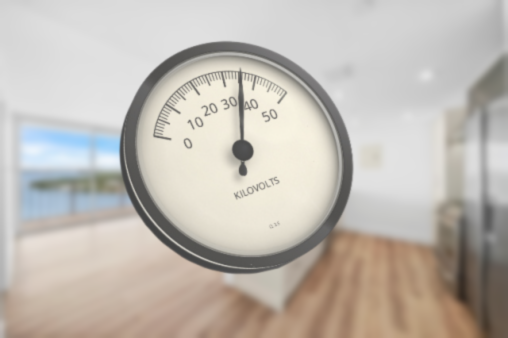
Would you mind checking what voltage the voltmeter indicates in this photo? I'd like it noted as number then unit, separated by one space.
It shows 35 kV
